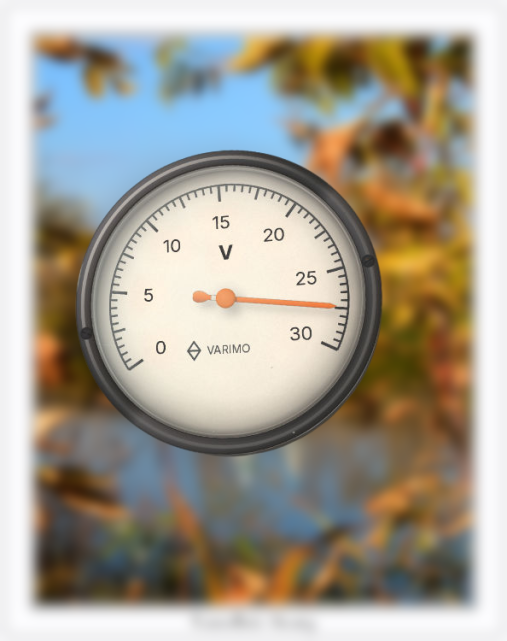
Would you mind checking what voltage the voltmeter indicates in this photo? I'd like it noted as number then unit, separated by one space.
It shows 27.5 V
